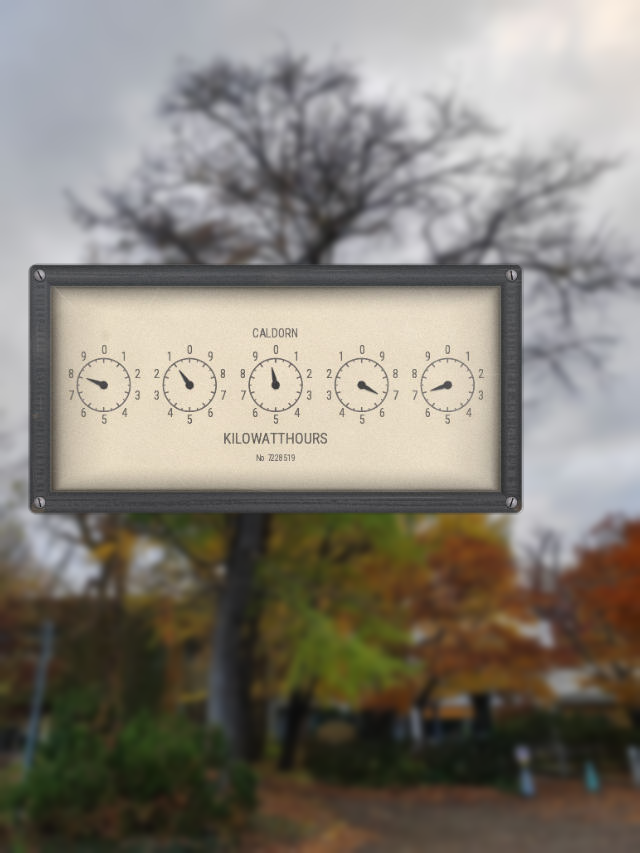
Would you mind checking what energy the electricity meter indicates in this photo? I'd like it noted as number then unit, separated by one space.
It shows 80967 kWh
